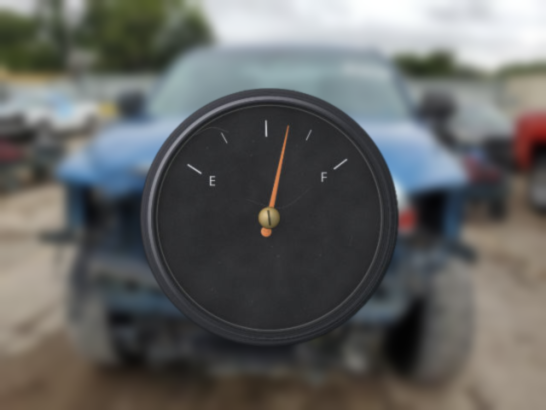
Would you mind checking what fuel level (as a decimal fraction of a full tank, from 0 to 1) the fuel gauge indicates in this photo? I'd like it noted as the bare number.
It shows 0.625
